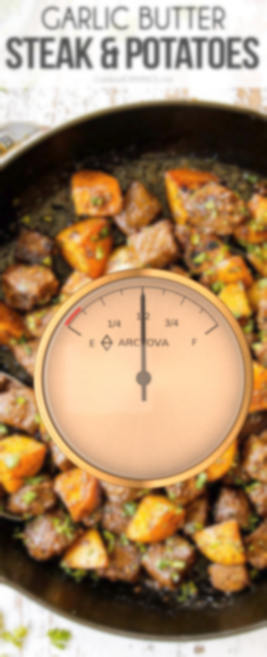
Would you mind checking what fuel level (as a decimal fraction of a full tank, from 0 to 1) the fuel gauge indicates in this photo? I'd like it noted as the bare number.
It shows 0.5
